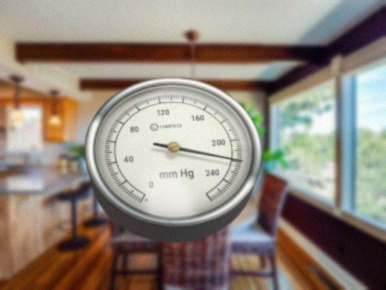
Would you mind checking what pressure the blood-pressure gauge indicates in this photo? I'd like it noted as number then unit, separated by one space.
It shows 220 mmHg
